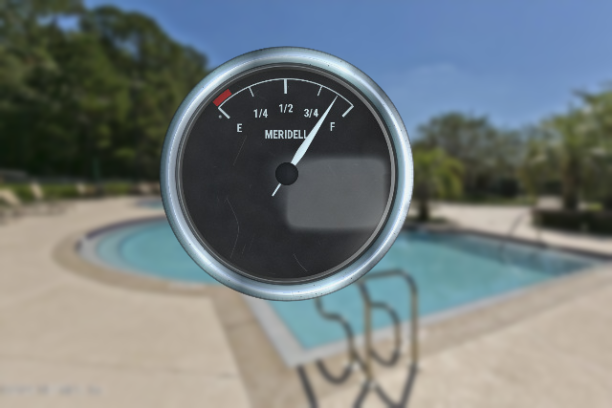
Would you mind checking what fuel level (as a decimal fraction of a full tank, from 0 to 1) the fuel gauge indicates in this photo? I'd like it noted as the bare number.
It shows 0.875
